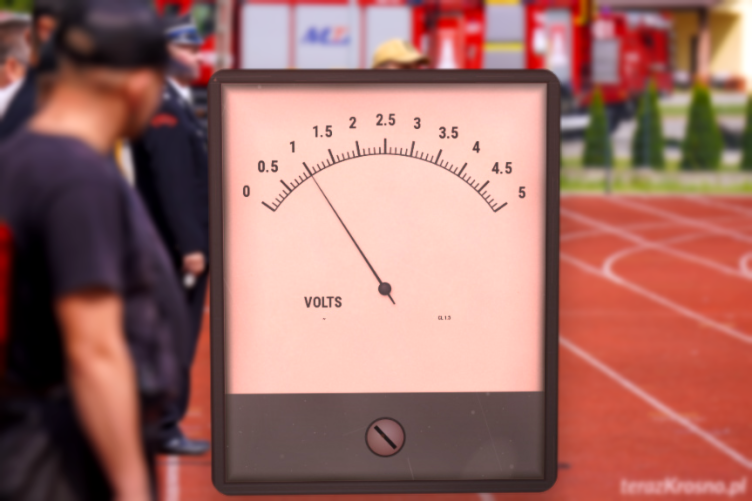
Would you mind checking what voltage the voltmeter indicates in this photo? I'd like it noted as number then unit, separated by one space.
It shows 1 V
